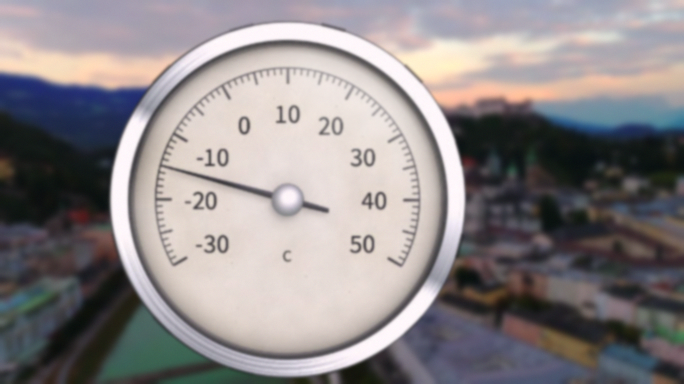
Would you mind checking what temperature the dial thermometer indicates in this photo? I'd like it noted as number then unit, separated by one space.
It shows -15 °C
